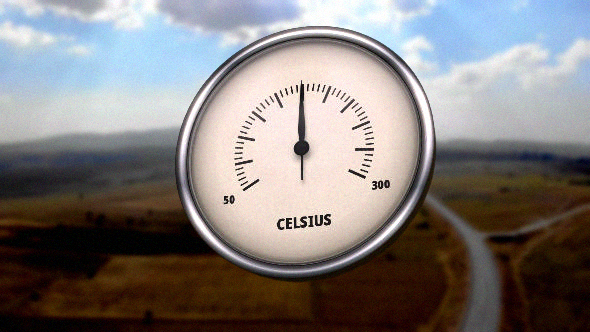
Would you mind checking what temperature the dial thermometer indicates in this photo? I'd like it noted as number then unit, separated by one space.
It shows 175 °C
